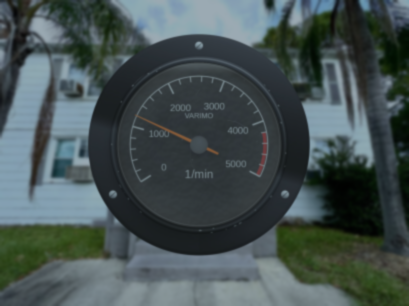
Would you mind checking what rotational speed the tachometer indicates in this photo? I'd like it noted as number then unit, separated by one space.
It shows 1200 rpm
